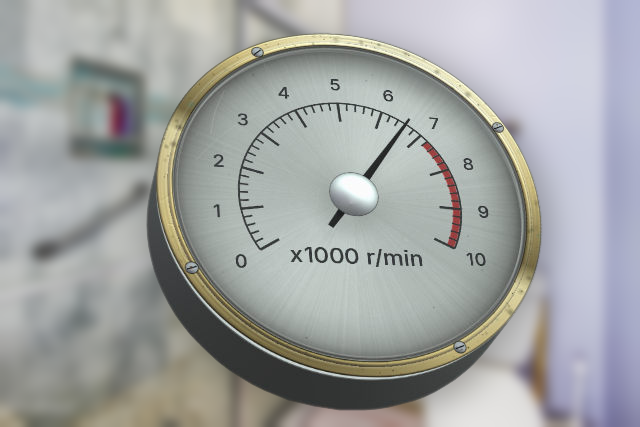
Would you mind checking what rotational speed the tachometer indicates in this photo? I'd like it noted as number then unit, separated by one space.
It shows 6600 rpm
